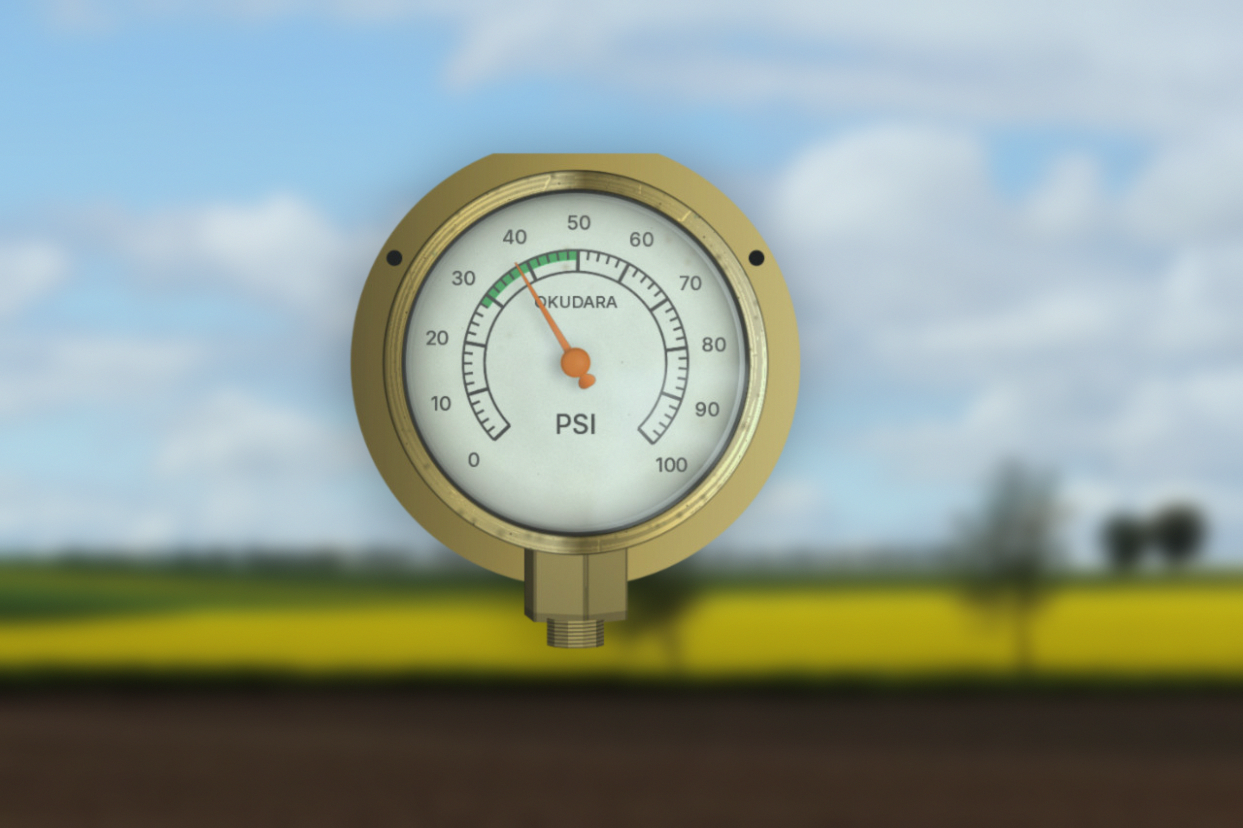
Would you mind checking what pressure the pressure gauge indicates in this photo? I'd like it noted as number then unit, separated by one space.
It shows 38 psi
